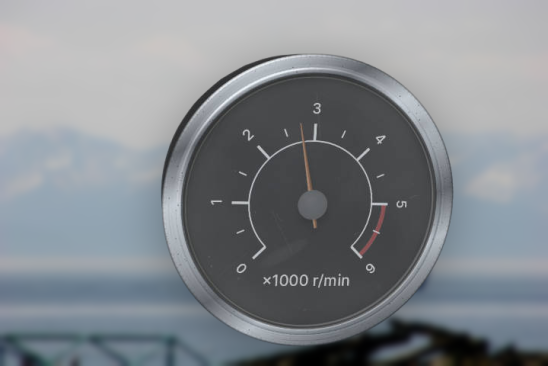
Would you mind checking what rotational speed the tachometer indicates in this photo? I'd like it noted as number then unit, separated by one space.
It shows 2750 rpm
